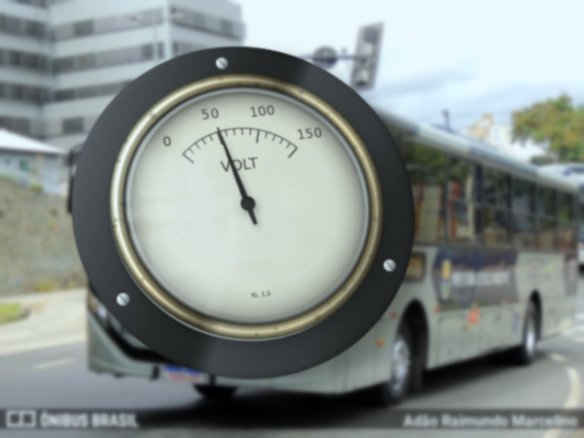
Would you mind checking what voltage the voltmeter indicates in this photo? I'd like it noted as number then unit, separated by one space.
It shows 50 V
